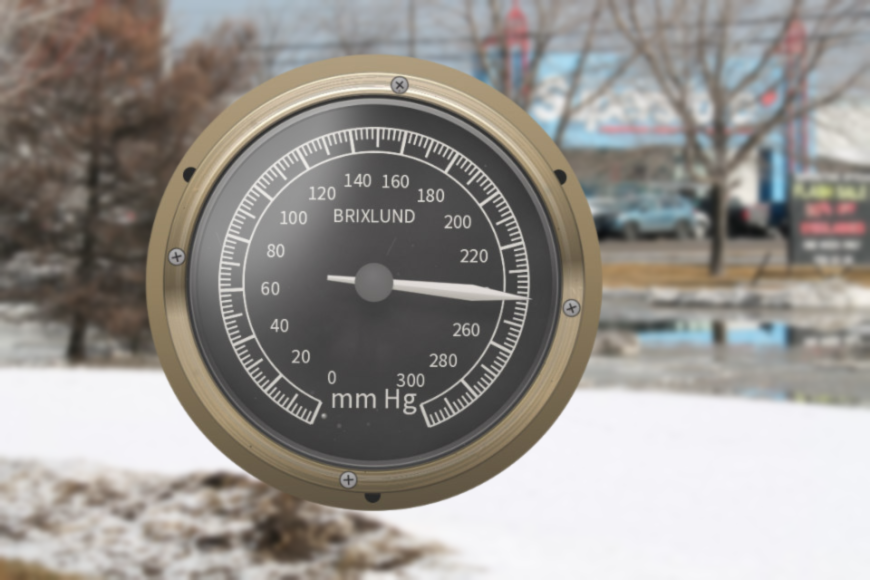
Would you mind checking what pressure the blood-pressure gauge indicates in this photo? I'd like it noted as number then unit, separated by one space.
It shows 240 mmHg
